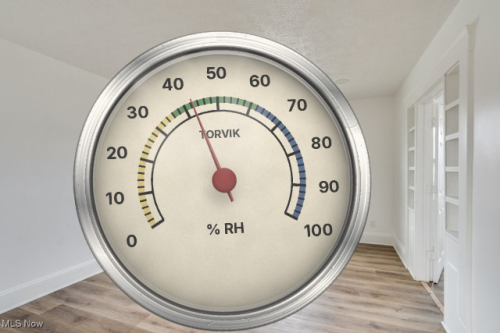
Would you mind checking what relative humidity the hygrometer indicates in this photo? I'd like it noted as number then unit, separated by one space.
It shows 42 %
